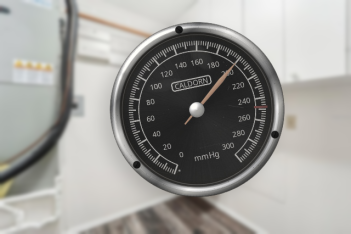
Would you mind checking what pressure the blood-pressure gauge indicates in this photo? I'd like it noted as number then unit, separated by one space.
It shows 200 mmHg
